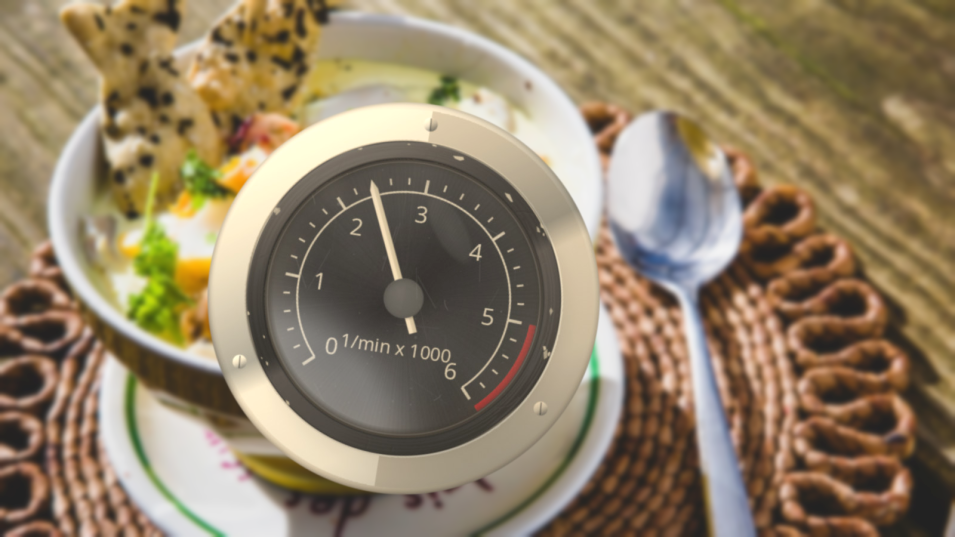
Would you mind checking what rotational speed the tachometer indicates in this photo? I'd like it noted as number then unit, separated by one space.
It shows 2400 rpm
